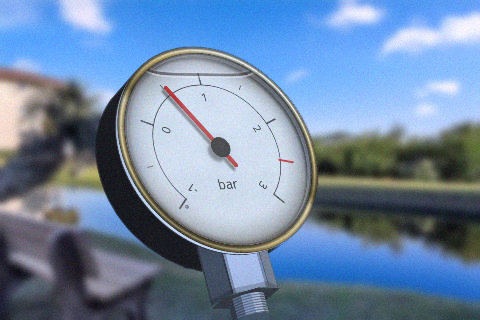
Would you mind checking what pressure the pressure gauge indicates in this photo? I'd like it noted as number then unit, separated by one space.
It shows 0.5 bar
